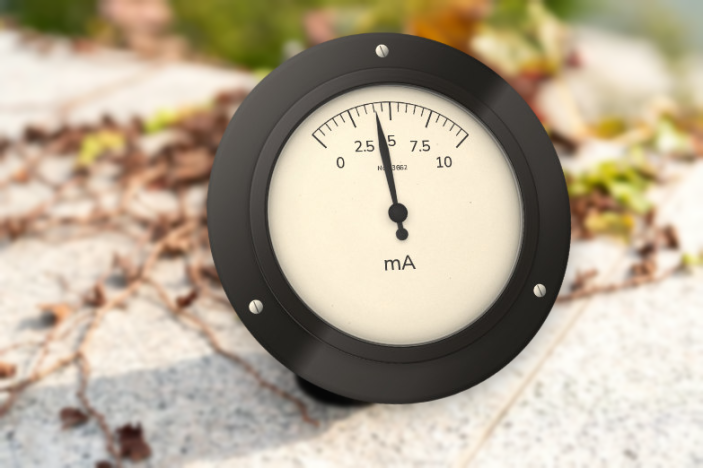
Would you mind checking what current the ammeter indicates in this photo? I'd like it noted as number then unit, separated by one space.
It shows 4 mA
